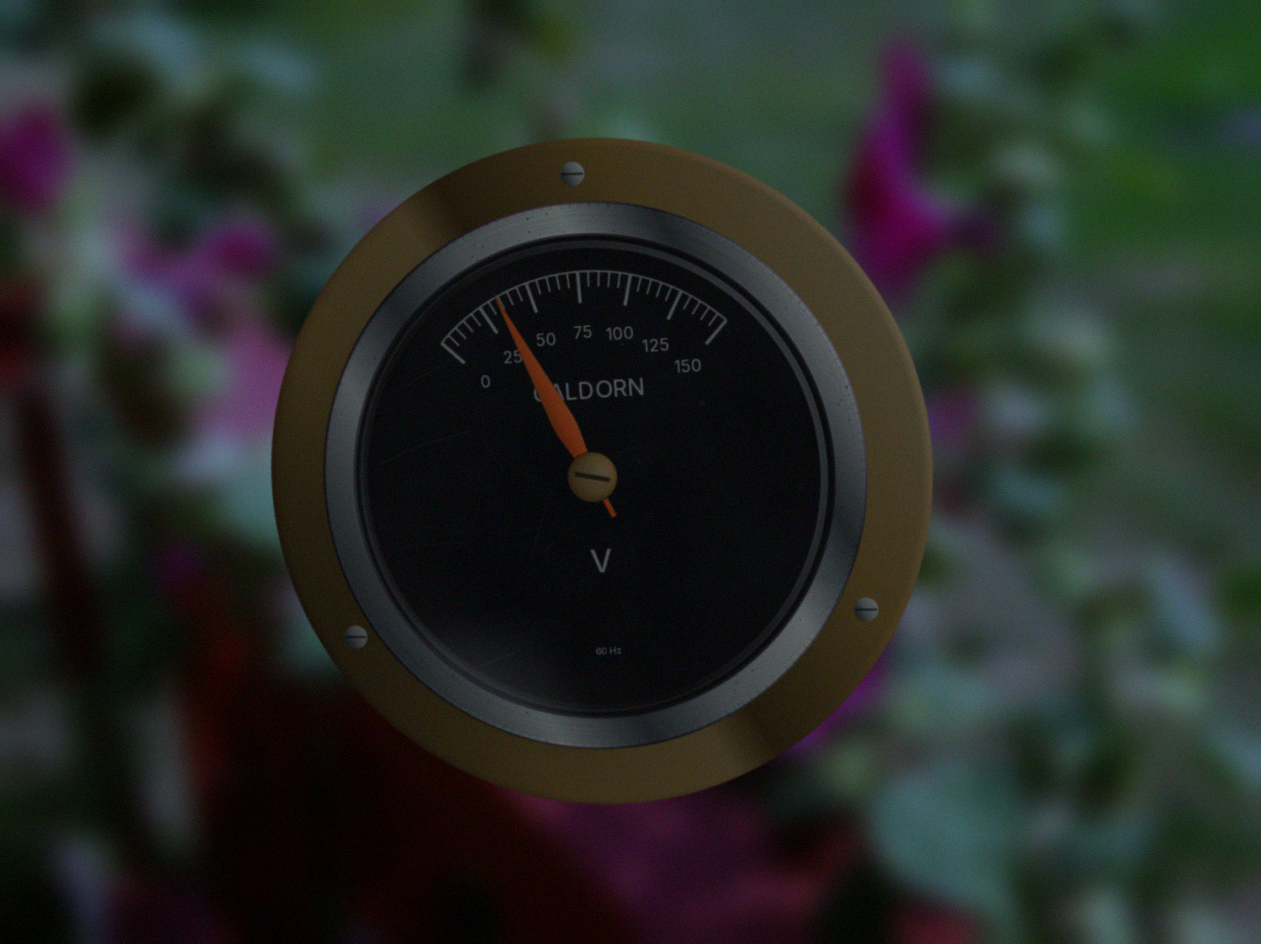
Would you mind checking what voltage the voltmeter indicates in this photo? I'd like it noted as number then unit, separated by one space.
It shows 35 V
